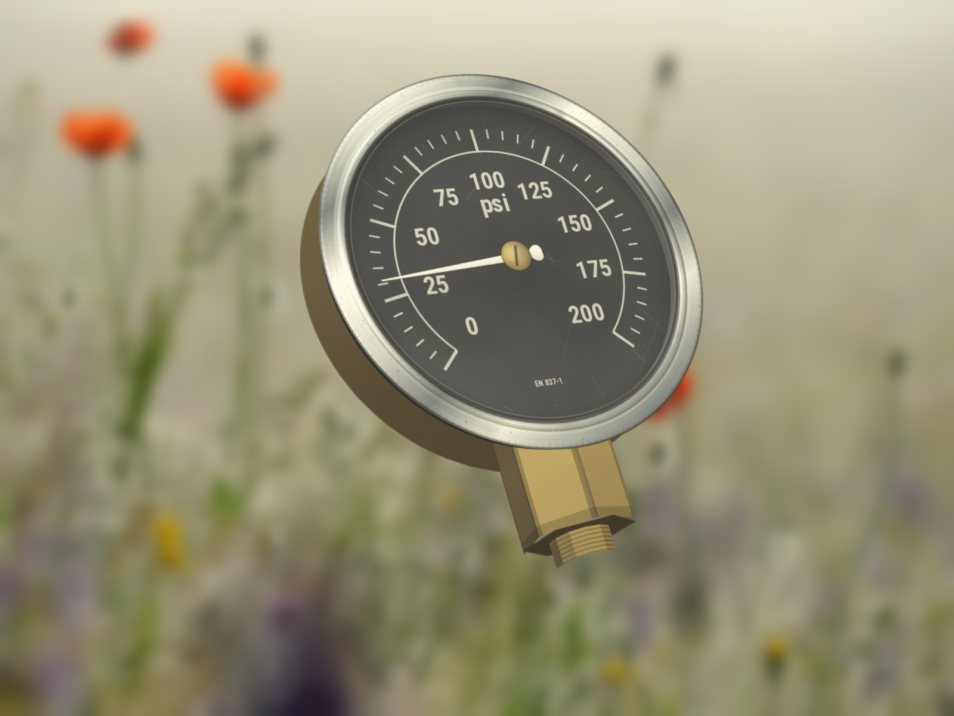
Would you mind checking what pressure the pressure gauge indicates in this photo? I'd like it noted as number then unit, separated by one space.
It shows 30 psi
